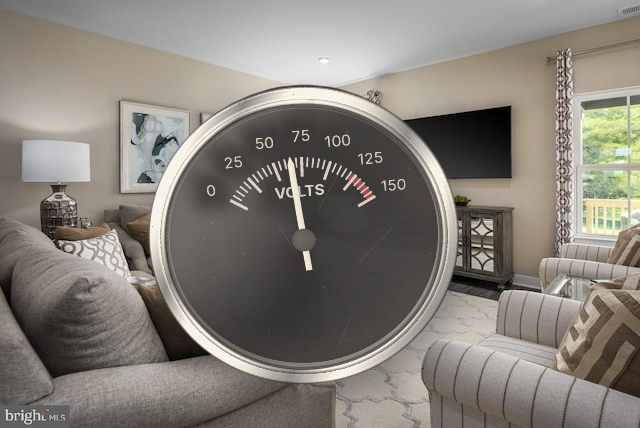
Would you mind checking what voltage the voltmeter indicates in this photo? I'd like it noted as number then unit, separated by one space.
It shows 65 V
